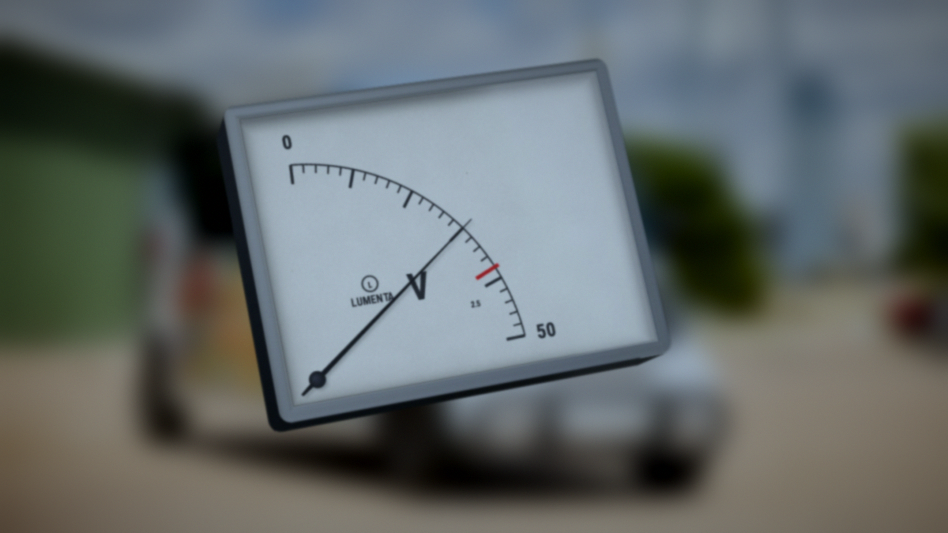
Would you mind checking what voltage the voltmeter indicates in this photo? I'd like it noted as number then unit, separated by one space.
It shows 30 V
